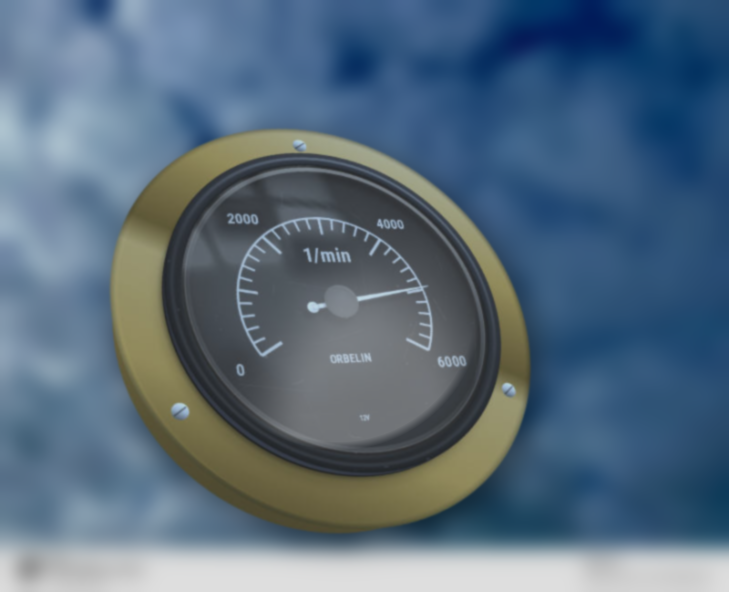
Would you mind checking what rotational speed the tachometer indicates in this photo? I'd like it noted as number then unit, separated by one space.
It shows 5000 rpm
